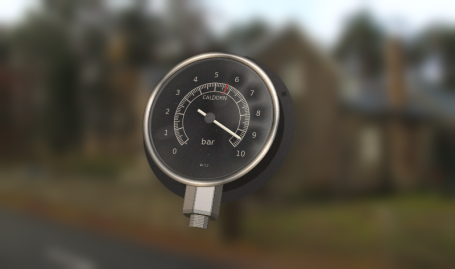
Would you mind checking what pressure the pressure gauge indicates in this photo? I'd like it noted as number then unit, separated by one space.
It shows 9.5 bar
